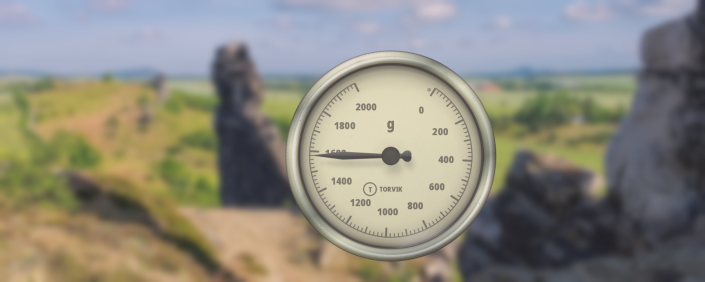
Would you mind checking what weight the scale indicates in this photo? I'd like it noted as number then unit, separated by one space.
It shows 1580 g
